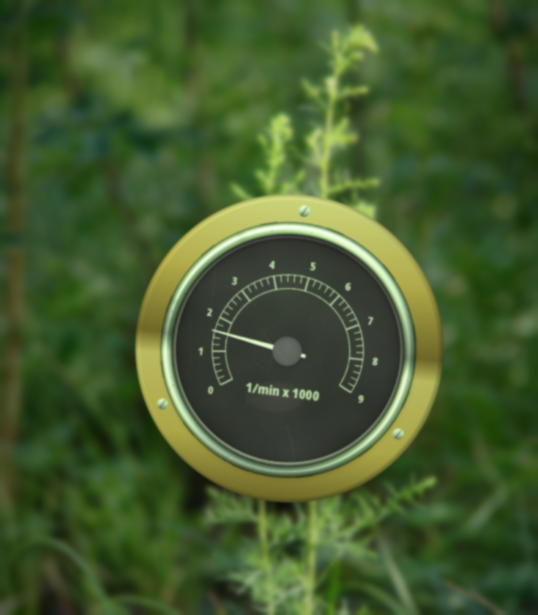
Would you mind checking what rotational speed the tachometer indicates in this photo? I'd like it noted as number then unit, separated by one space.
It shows 1600 rpm
